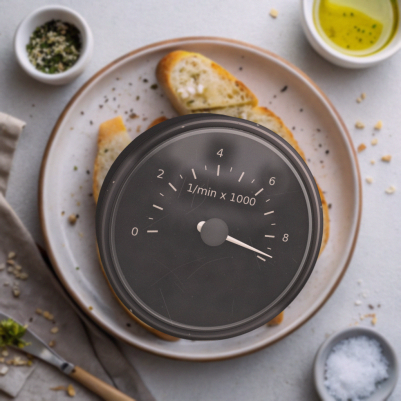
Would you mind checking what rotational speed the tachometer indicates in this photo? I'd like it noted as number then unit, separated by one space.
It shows 8750 rpm
